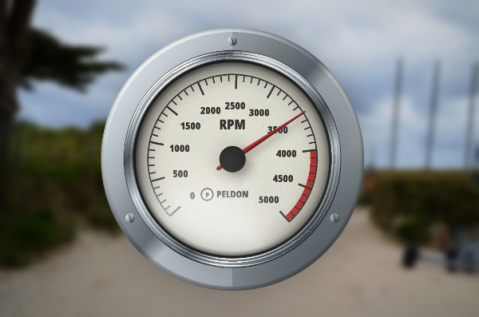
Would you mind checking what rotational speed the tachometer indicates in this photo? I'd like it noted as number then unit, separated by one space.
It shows 3500 rpm
